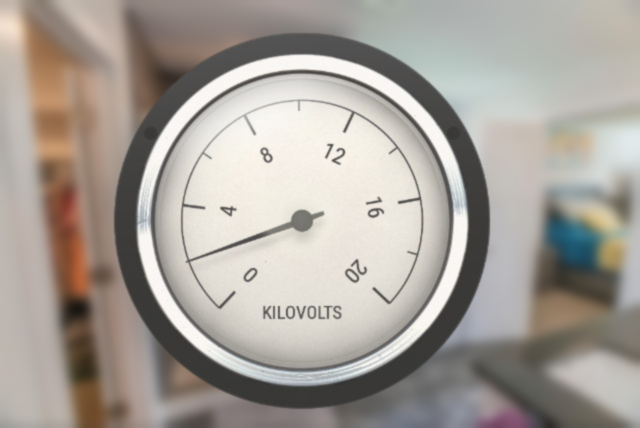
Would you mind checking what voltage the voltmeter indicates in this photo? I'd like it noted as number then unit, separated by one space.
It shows 2 kV
